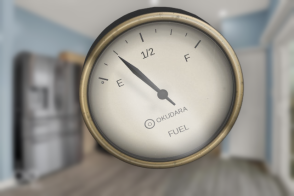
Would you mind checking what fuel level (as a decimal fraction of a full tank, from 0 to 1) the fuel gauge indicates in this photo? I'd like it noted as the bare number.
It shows 0.25
